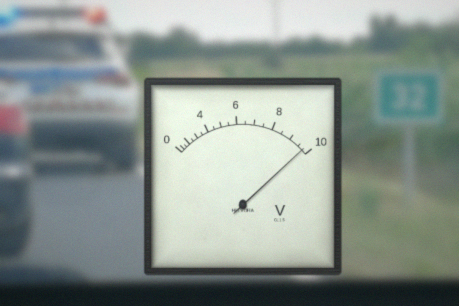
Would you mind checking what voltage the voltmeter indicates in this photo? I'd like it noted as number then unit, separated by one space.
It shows 9.75 V
